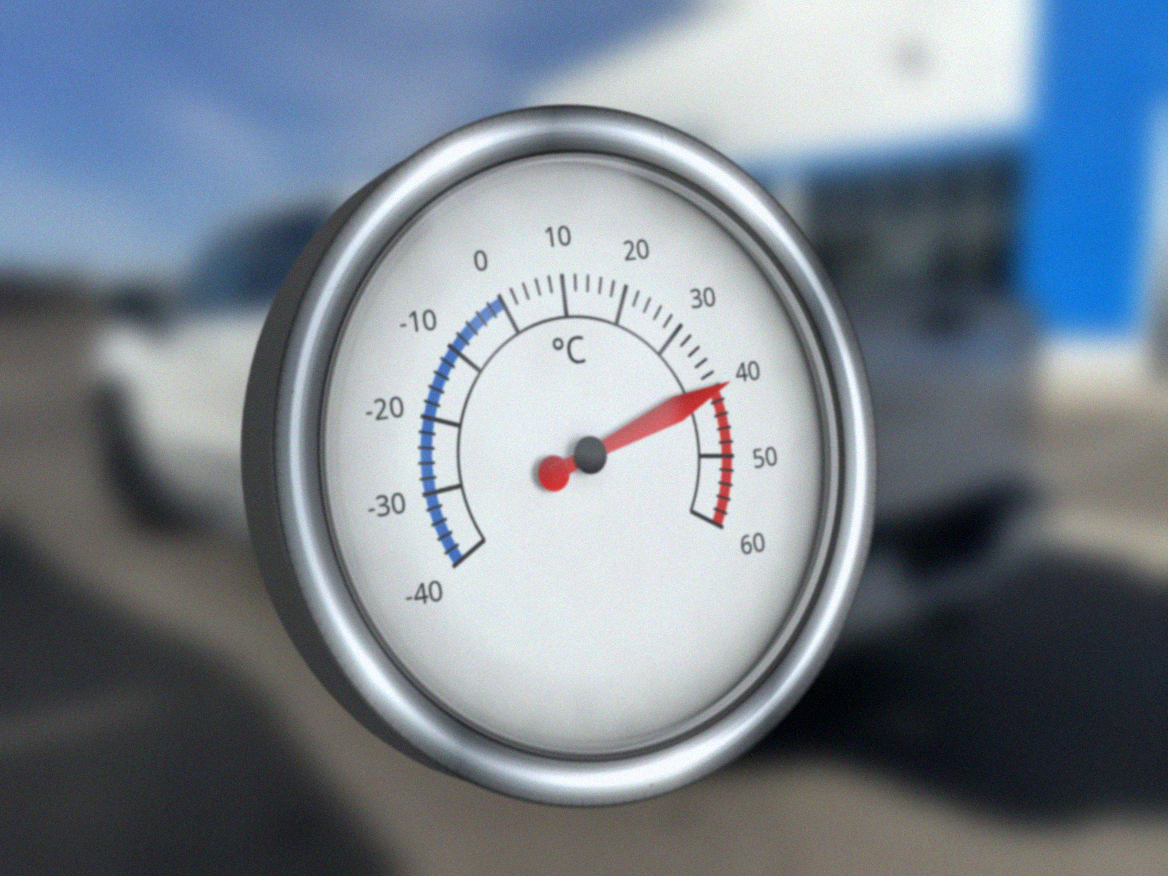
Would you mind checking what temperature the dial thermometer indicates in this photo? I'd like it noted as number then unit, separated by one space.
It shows 40 °C
